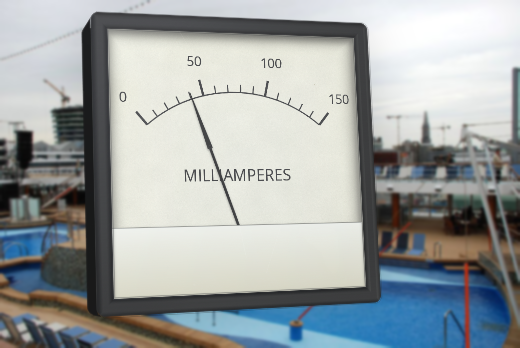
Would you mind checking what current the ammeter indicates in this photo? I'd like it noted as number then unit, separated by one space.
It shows 40 mA
